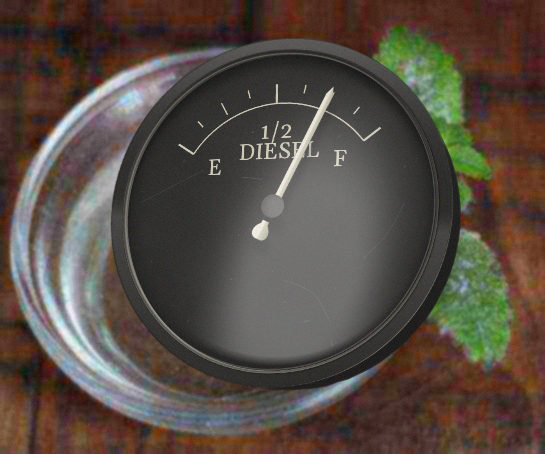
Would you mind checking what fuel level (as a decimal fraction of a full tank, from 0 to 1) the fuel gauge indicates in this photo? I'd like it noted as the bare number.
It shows 0.75
